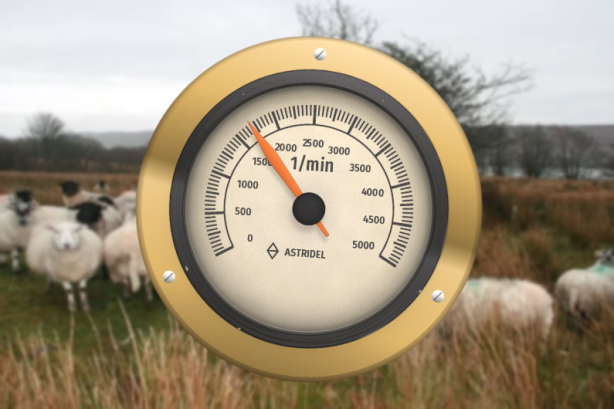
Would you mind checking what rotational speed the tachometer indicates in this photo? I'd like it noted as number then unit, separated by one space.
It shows 1700 rpm
